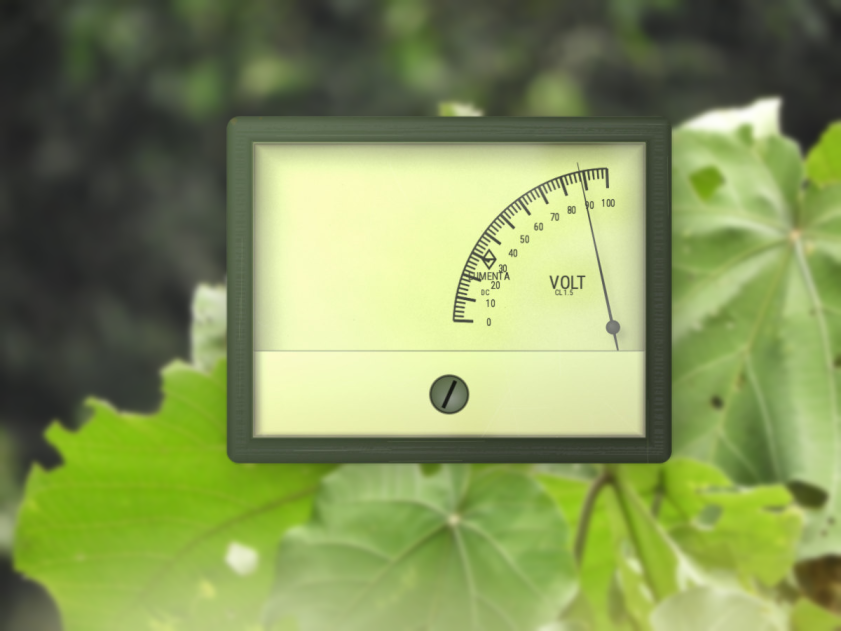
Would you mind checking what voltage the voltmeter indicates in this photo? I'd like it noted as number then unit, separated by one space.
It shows 88 V
